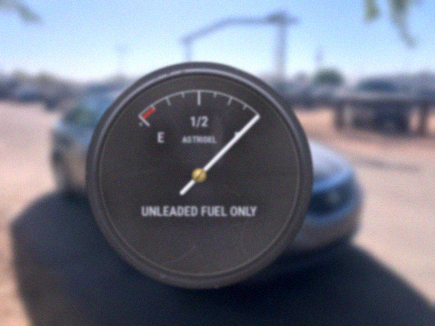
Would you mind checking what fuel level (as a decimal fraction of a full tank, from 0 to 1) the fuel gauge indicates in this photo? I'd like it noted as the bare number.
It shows 1
